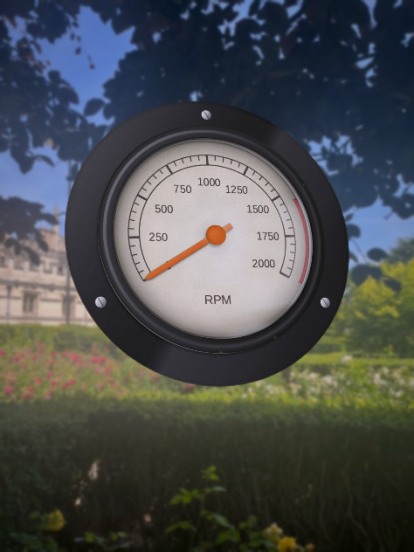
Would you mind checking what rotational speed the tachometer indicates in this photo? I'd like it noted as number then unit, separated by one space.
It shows 0 rpm
